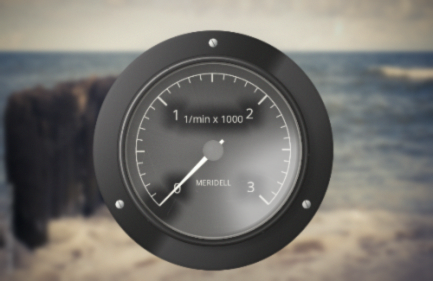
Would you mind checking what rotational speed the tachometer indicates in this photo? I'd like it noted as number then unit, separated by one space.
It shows 0 rpm
